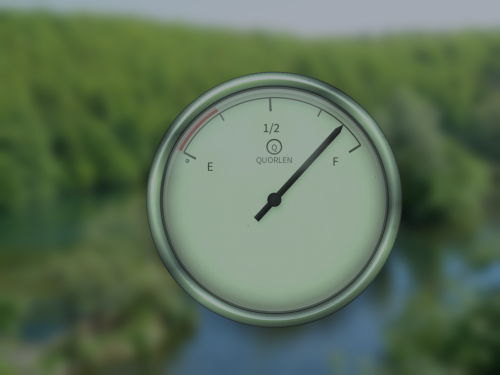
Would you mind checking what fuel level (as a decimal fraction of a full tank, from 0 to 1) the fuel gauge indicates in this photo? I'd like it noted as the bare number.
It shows 0.875
